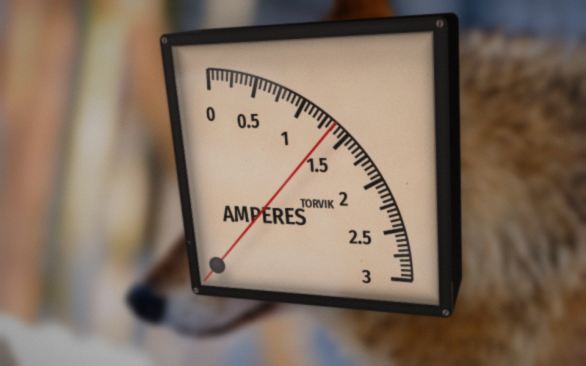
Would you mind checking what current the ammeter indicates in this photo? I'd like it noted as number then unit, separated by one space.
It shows 1.35 A
